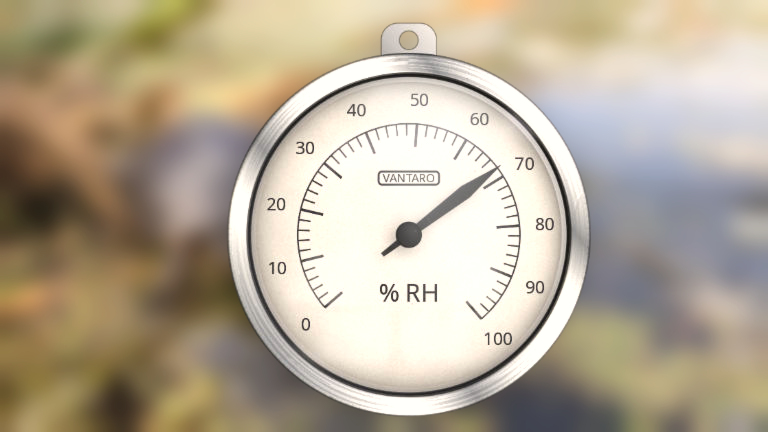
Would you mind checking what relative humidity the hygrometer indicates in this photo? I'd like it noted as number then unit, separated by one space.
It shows 68 %
